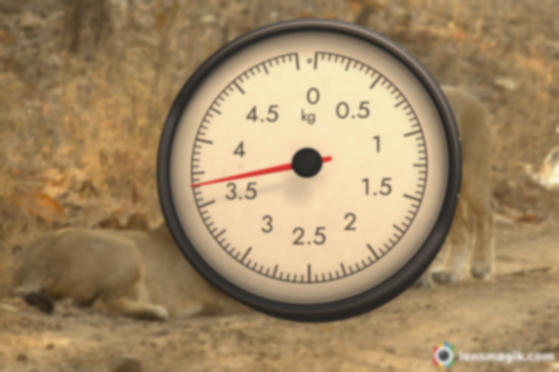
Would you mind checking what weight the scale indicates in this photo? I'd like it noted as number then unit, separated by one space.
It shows 3.65 kg
